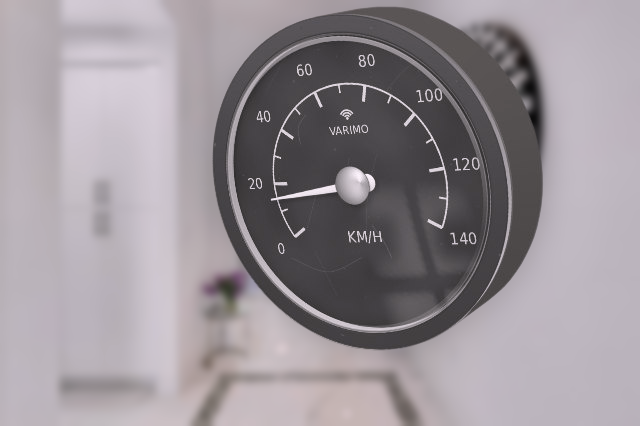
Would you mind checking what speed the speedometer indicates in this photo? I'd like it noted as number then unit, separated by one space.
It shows 15 km/h
